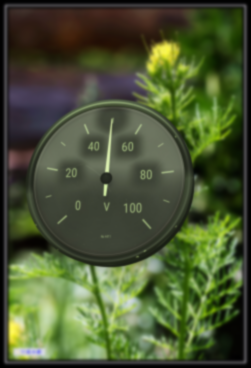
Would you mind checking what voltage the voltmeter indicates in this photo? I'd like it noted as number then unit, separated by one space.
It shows 50 V
